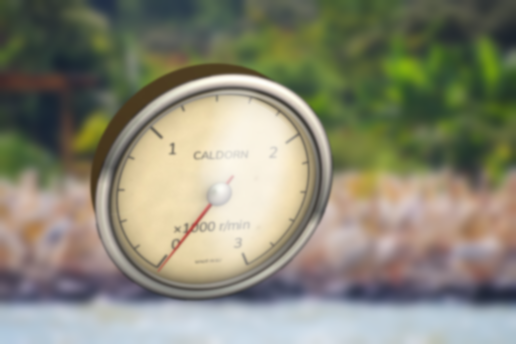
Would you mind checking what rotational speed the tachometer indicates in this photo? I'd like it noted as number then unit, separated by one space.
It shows 0 rpm
